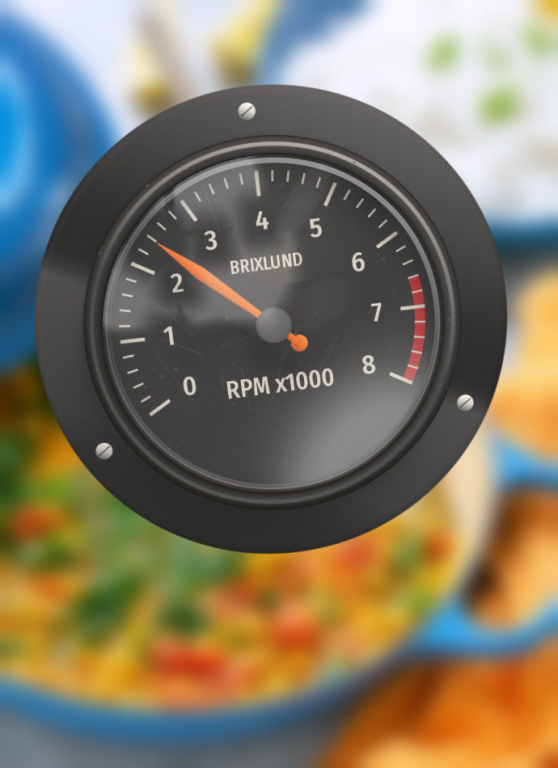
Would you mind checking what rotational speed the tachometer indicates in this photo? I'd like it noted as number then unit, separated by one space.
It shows 2400 rpm
